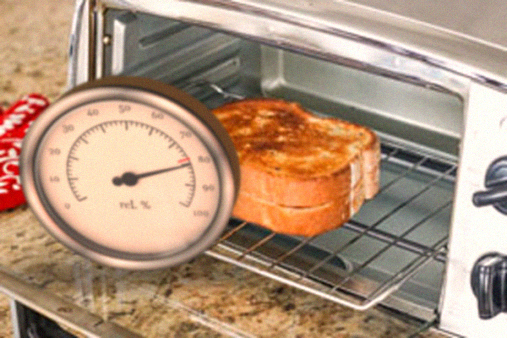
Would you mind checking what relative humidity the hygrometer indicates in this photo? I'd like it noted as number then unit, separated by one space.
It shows 80 %
